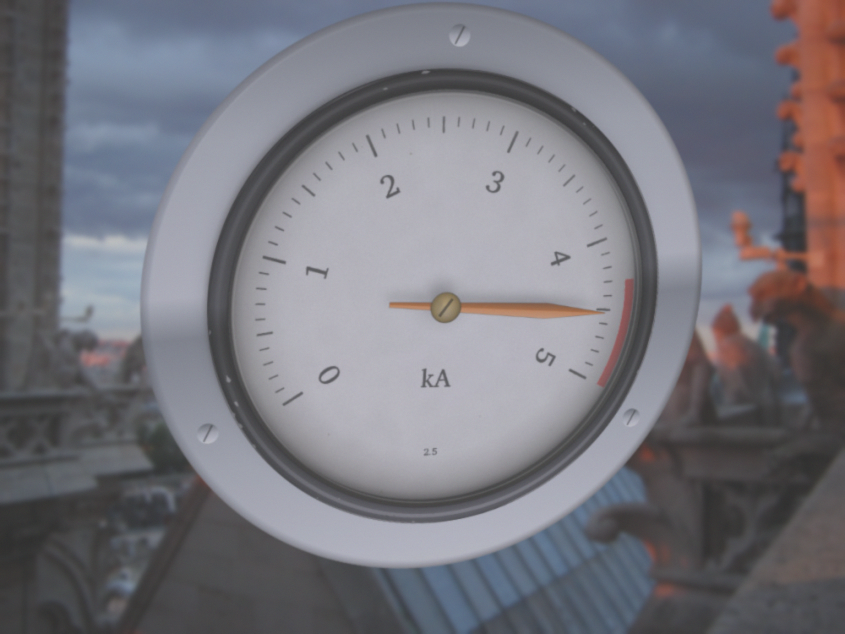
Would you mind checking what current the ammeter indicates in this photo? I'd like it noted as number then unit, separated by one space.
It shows 4.5 kA
